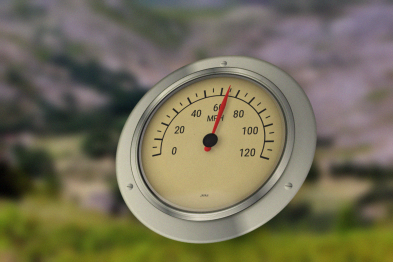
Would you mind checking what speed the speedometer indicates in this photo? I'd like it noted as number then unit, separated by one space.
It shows 65 mph
